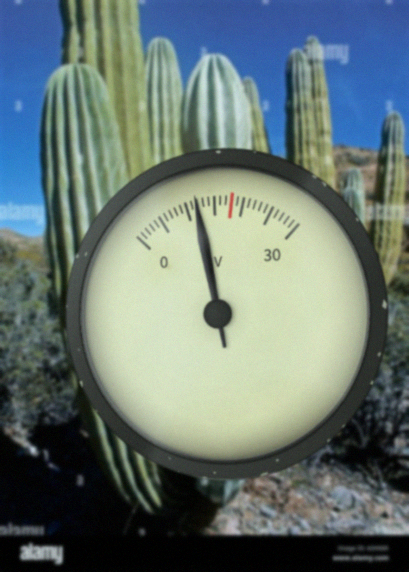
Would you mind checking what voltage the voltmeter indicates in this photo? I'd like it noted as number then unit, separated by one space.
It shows 12 V
